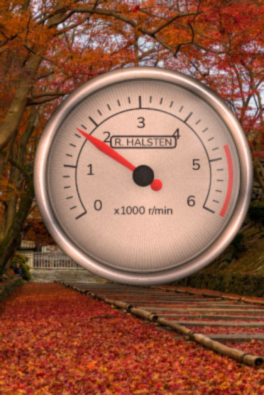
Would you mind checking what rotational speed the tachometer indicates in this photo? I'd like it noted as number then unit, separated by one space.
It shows 1700 rpm
